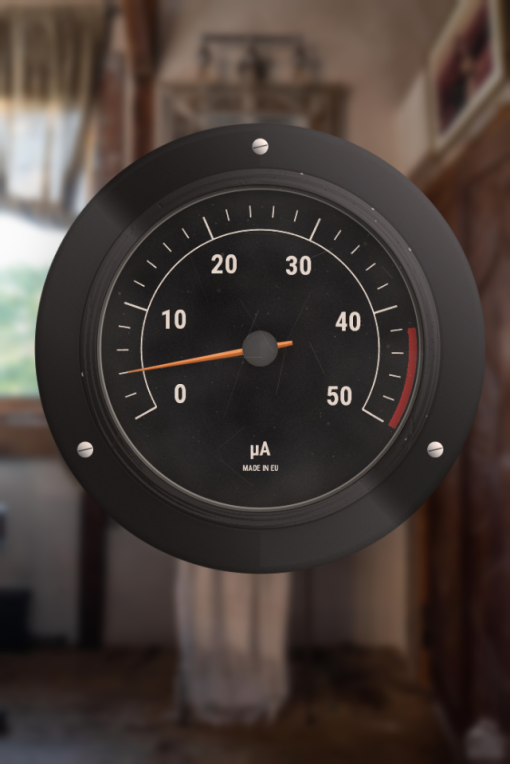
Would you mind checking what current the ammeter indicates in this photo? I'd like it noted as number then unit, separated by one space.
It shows 4 µA
